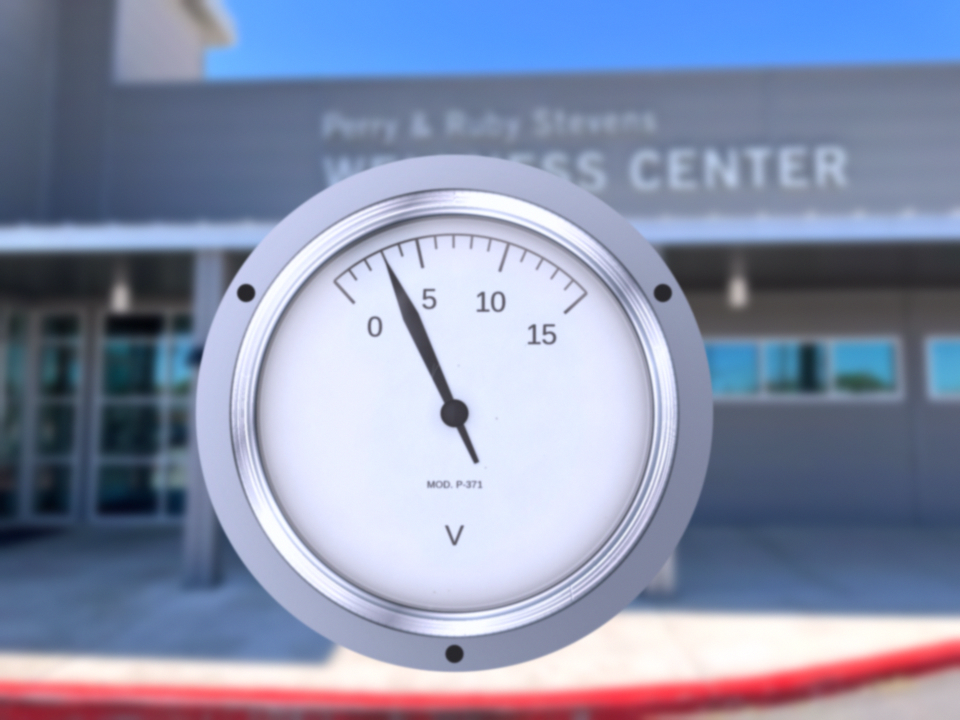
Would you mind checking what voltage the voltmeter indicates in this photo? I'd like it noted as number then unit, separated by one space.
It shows 3 V
